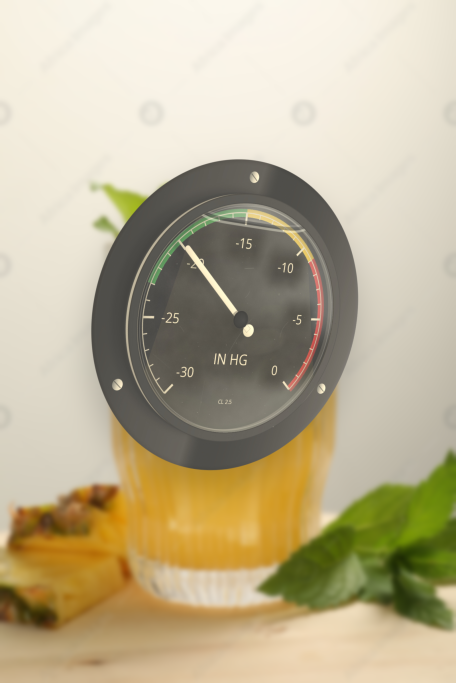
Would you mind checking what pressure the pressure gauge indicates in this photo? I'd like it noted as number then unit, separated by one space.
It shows -20 inHg
